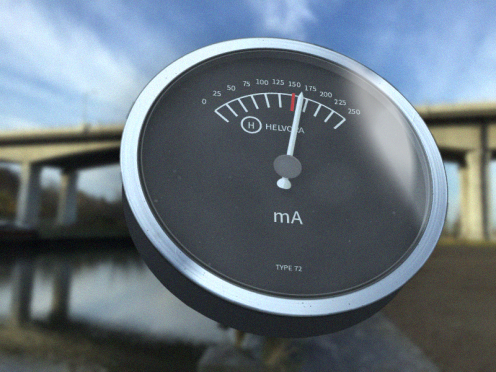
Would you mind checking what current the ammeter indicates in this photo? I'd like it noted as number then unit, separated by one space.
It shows 162.5 mA
